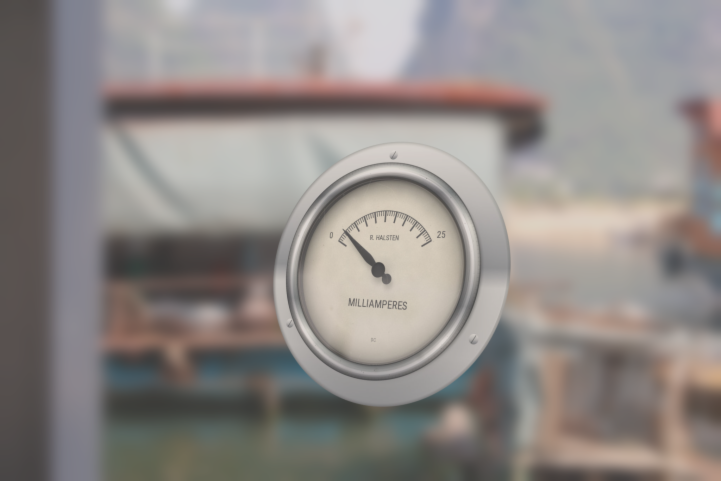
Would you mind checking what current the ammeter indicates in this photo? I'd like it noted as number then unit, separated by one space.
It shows 2.5 mA
